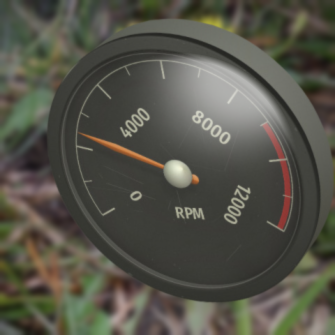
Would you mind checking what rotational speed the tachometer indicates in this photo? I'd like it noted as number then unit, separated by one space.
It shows 2500 rpm
